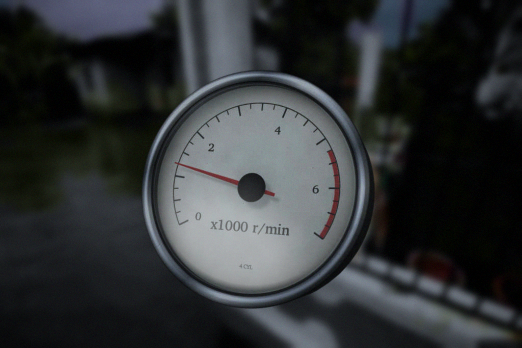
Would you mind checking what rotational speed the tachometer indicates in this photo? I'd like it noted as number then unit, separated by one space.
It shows 1250 rpm
